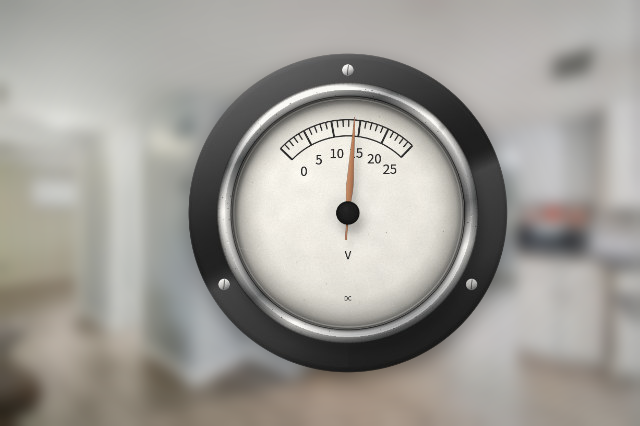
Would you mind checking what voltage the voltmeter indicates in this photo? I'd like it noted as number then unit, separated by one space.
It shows 14 V
